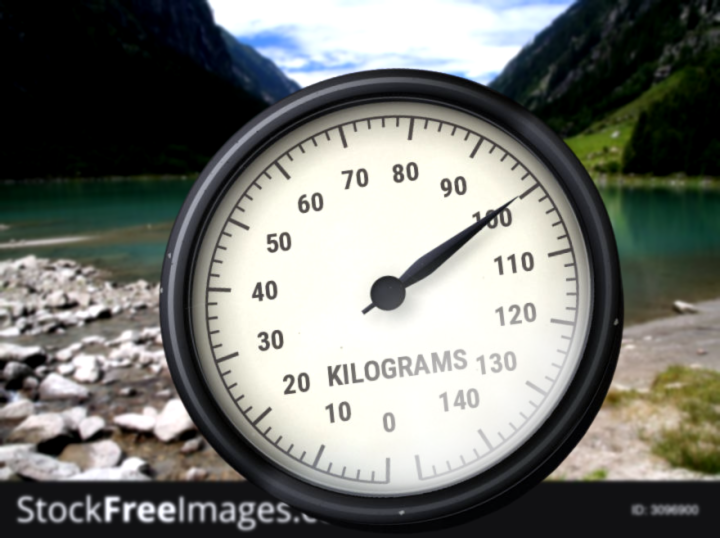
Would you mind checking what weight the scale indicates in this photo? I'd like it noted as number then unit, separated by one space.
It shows 100 kg
